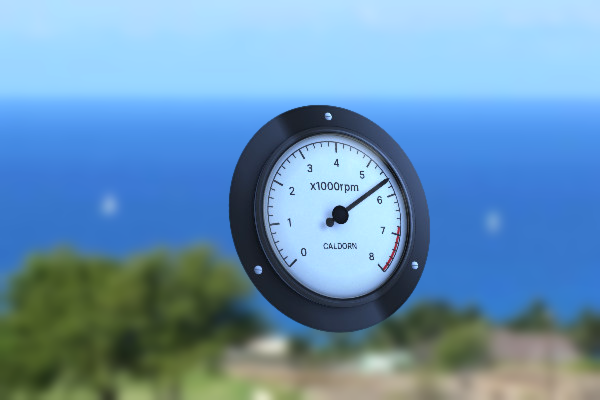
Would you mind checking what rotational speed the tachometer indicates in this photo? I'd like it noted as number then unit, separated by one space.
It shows 5600 rpm
